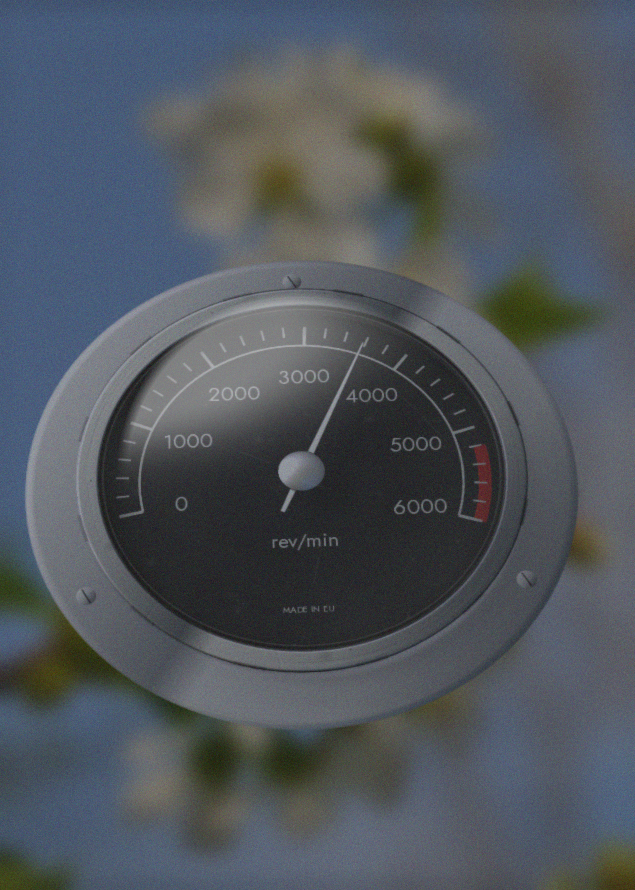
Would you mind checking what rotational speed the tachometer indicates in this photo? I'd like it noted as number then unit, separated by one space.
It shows 3600 rpm
